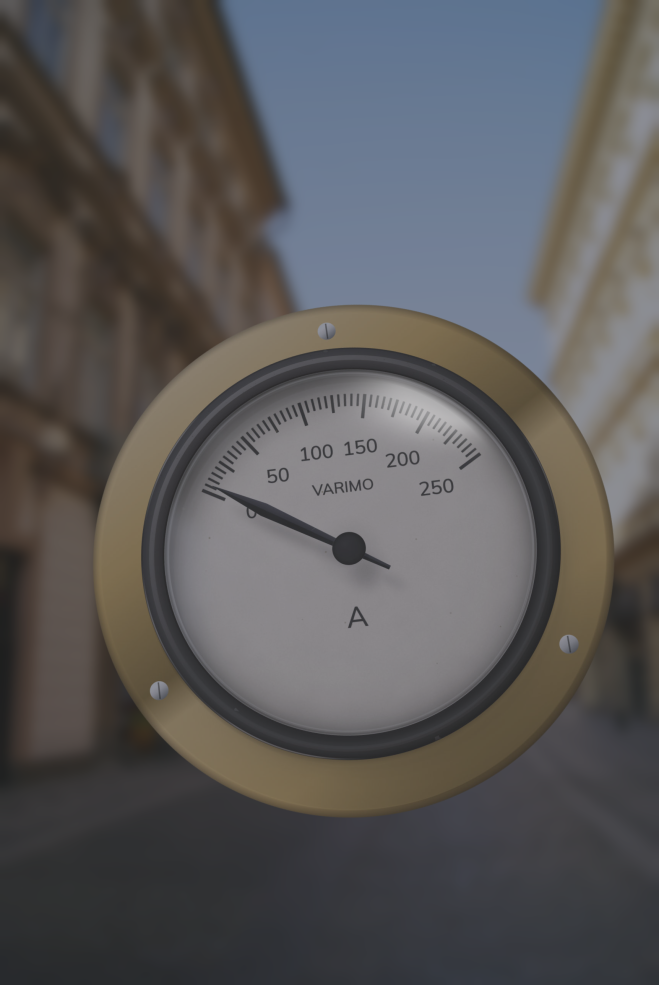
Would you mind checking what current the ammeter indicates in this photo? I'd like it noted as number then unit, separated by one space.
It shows 5 A
